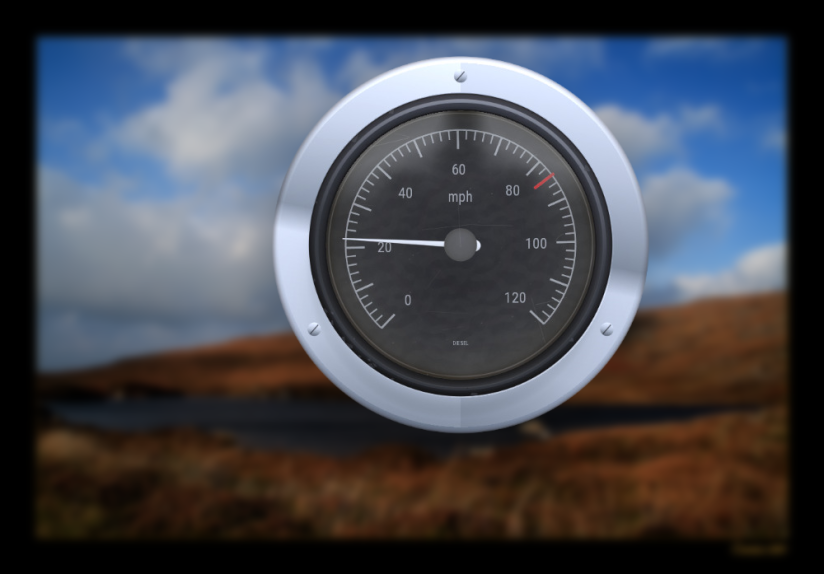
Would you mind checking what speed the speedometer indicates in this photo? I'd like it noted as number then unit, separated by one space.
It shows 22 mph
